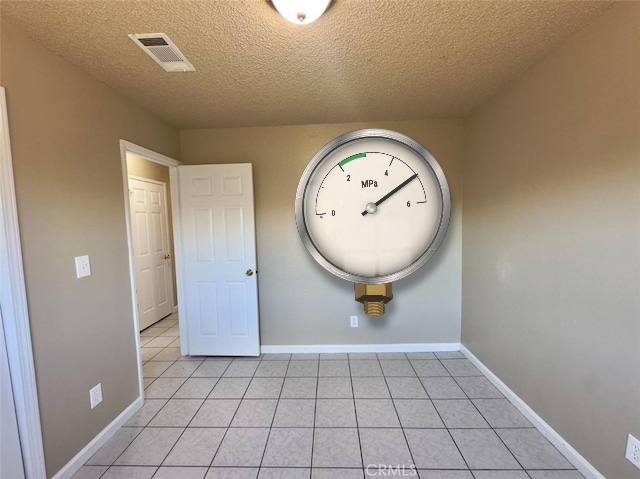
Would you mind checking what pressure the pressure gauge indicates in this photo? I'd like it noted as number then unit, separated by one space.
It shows 5 MPa
